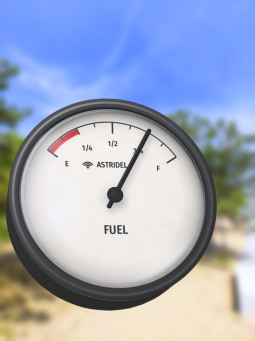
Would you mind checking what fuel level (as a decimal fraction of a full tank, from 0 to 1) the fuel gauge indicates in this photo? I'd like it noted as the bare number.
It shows 0.75
